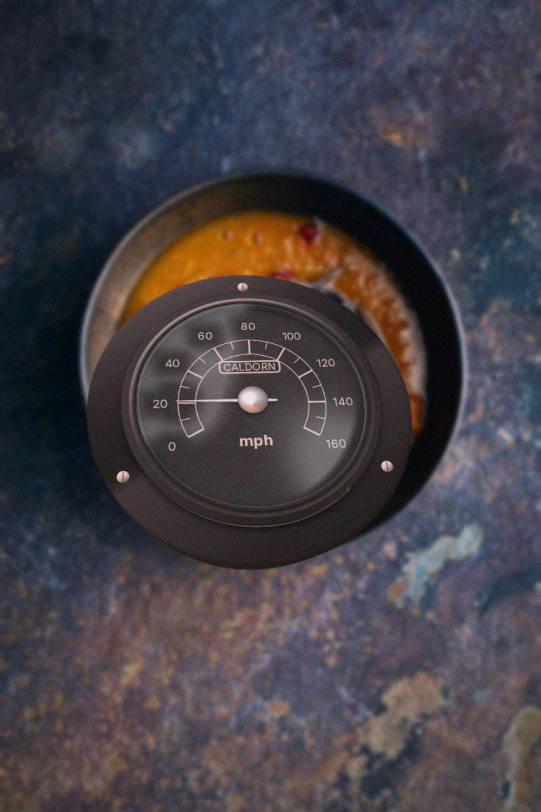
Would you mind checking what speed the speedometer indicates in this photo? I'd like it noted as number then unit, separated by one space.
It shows 20 mph
